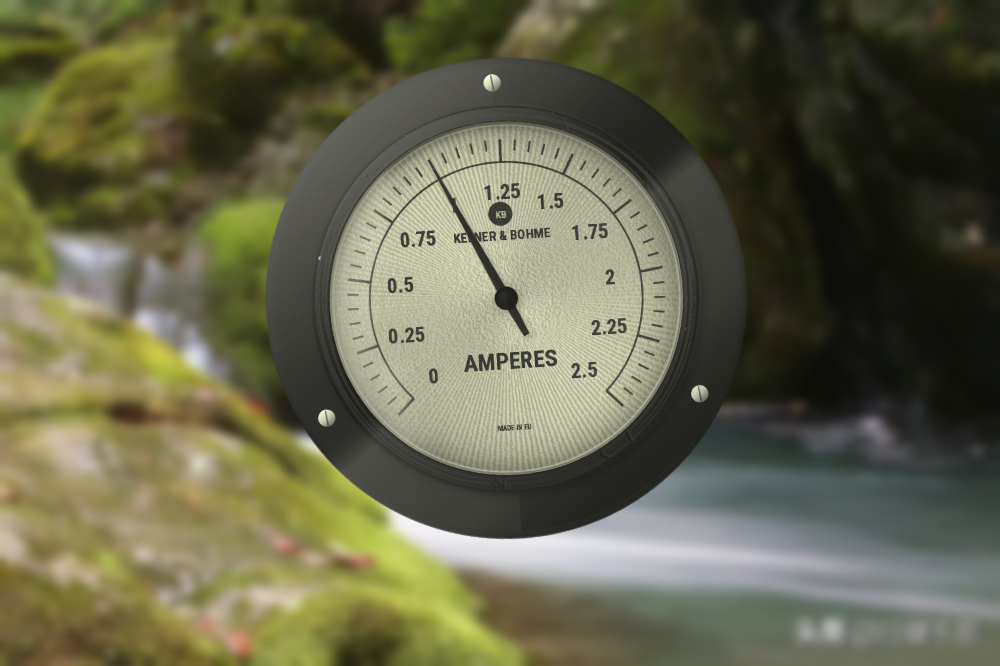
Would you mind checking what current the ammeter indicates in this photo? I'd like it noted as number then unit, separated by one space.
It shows 1 A
